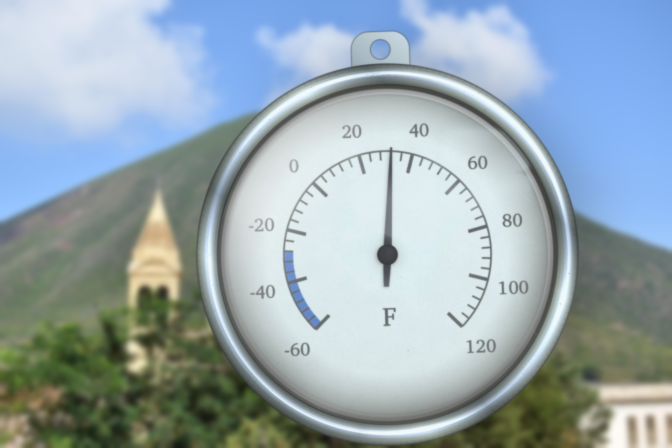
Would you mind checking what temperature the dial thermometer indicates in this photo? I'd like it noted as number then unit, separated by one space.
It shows 32 °F
